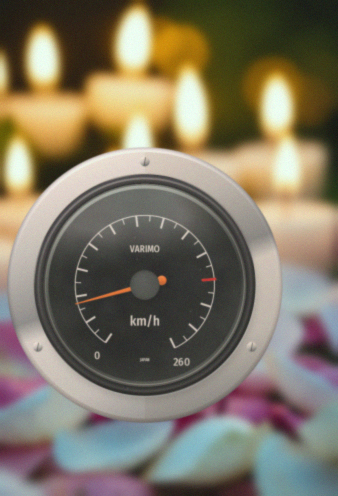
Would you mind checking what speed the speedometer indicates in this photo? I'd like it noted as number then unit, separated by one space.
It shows 35 km/h
